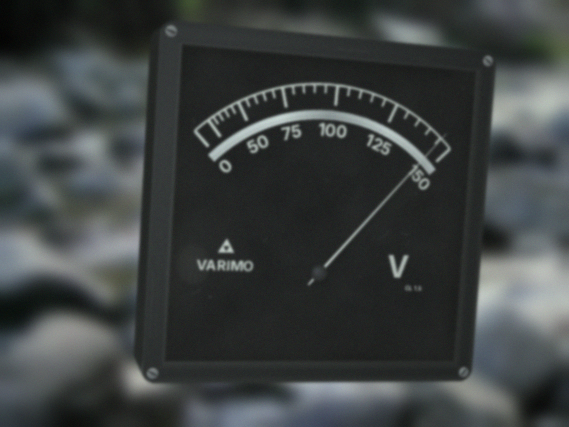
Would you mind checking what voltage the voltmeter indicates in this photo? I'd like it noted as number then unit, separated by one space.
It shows 145 V
